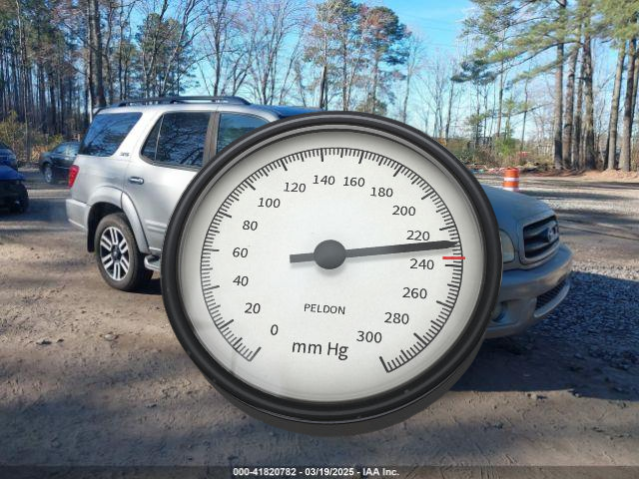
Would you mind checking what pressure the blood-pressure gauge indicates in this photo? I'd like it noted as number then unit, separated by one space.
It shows 230 mmHg
